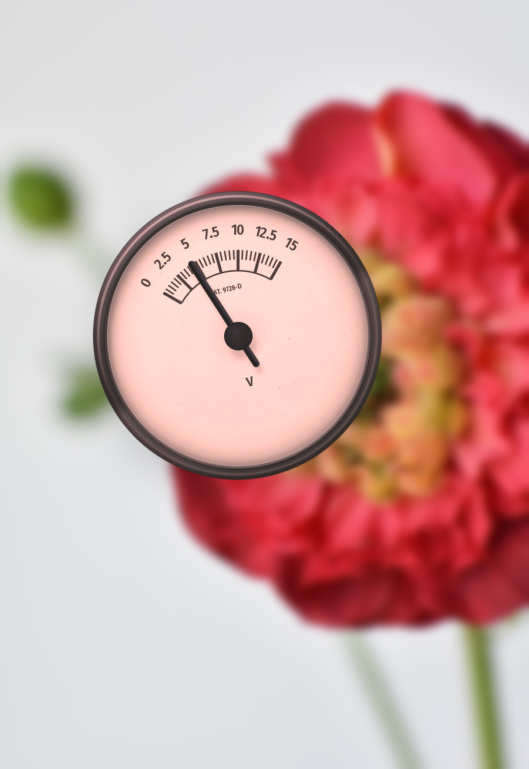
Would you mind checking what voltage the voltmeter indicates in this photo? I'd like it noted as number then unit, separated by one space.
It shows 4.5 V
